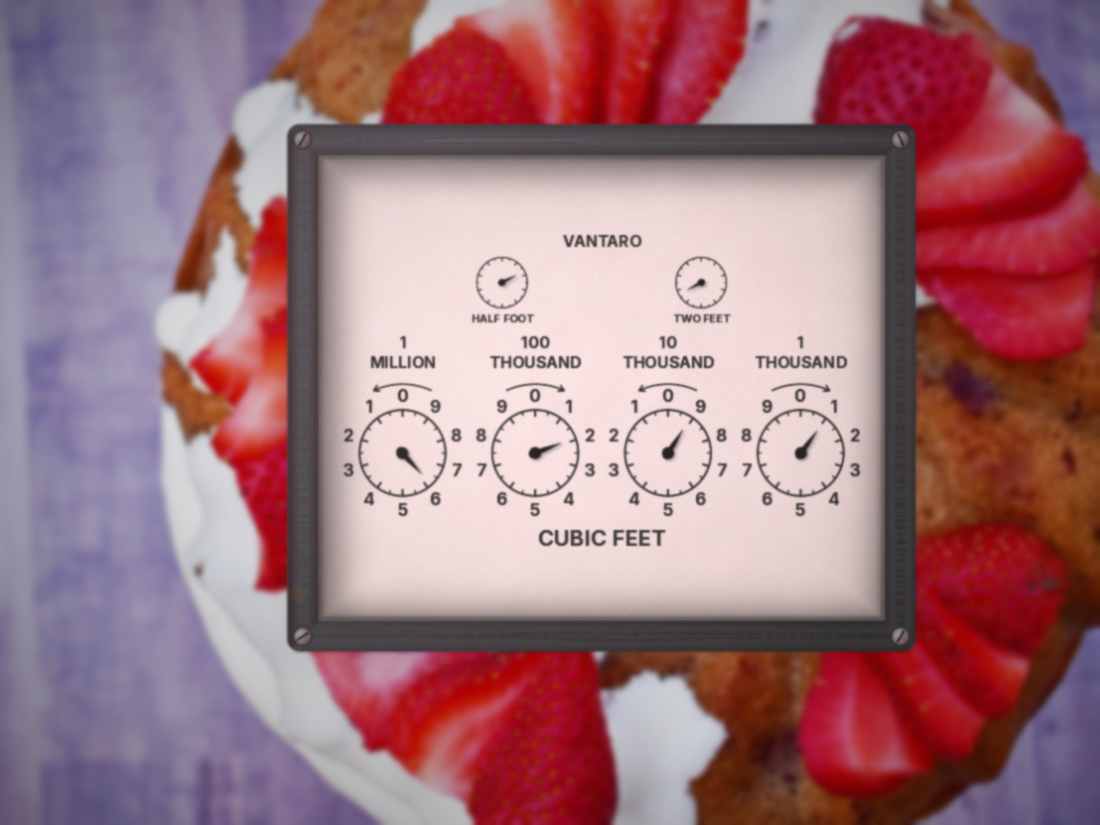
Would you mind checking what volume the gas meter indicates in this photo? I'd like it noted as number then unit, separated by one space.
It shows 619100 ft³
